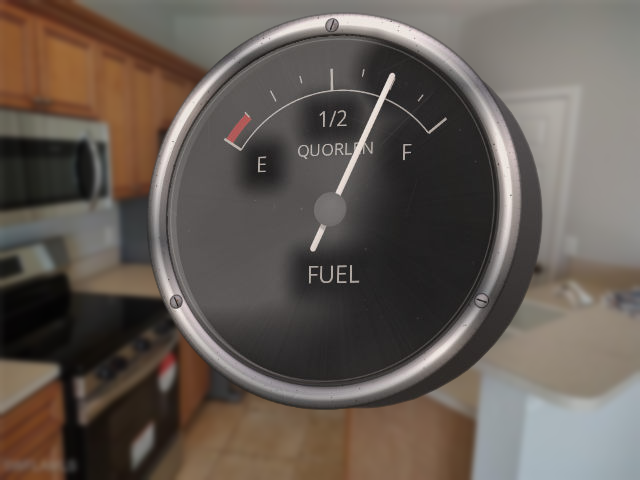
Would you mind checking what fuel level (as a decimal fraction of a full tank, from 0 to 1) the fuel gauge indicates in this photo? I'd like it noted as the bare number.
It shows 0.75
